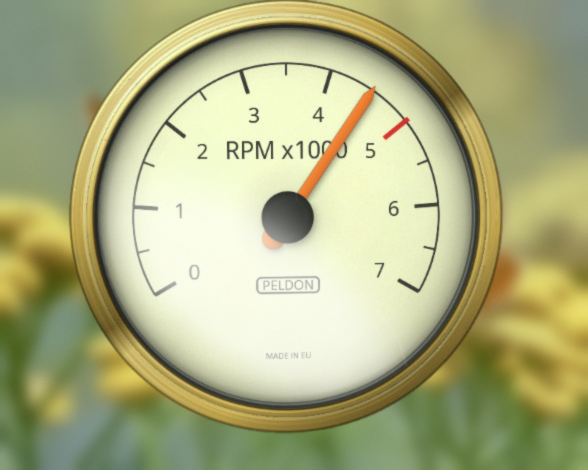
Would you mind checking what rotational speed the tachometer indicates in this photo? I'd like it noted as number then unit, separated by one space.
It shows 4500 rpm
